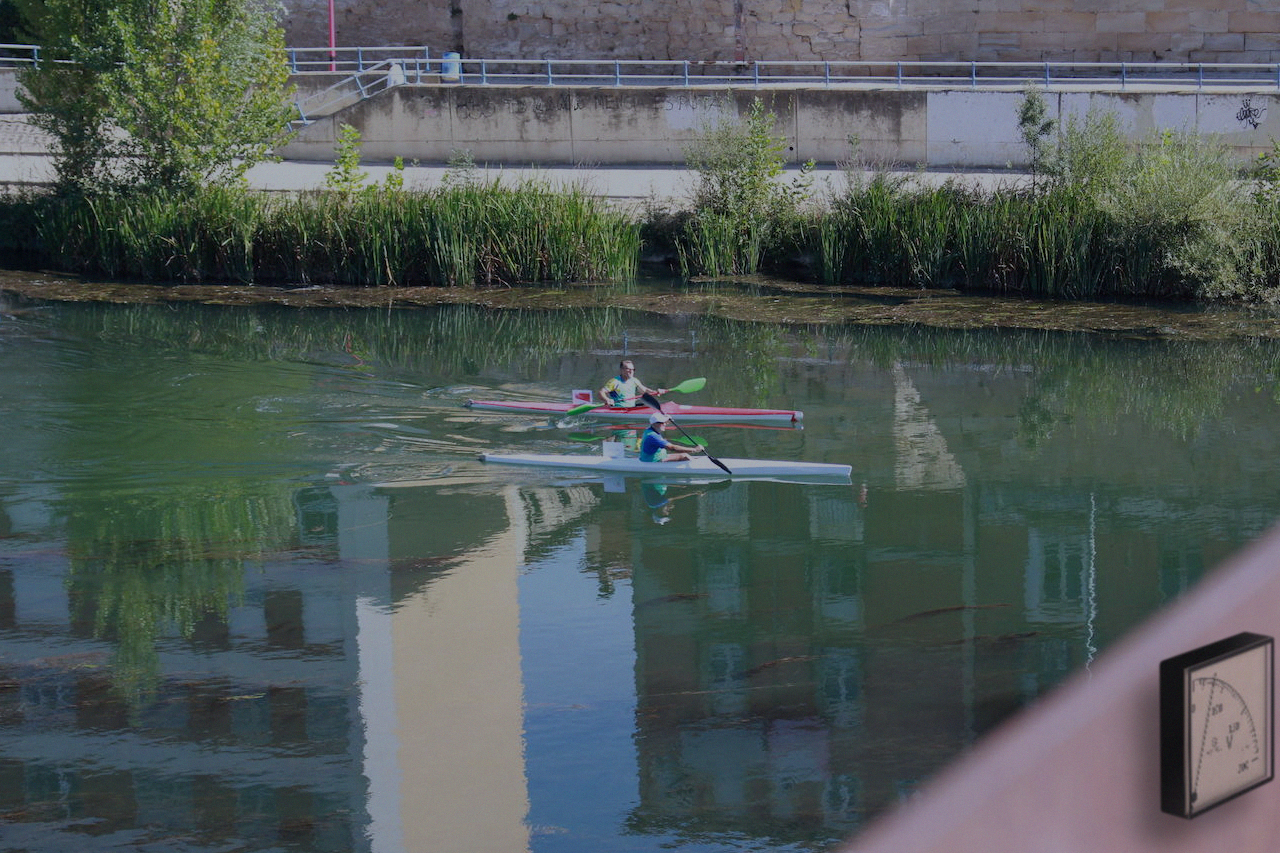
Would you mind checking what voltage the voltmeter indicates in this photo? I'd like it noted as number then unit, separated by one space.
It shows 75 V
